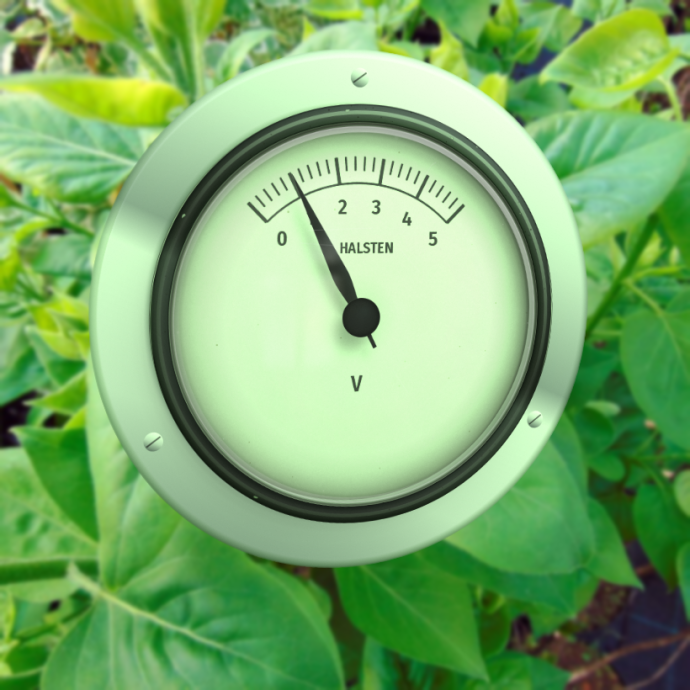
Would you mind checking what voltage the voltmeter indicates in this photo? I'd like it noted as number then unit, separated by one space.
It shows 1 V
